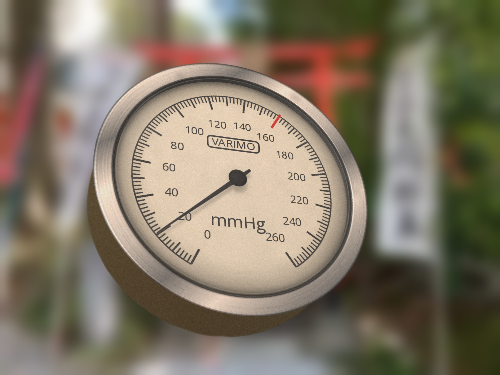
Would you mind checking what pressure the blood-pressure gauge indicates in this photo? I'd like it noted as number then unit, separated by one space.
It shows 20 mmHg
